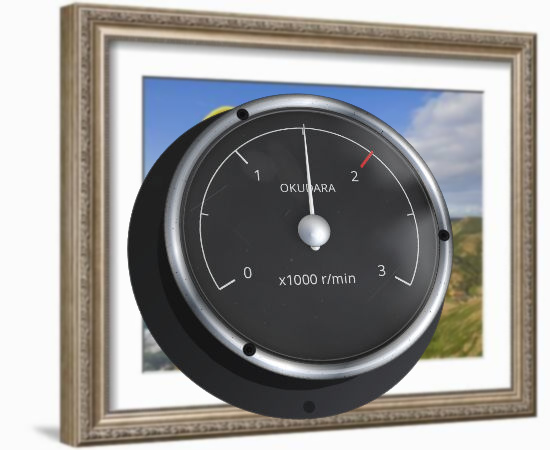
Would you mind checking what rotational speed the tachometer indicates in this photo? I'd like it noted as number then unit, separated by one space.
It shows 1500 rpm
